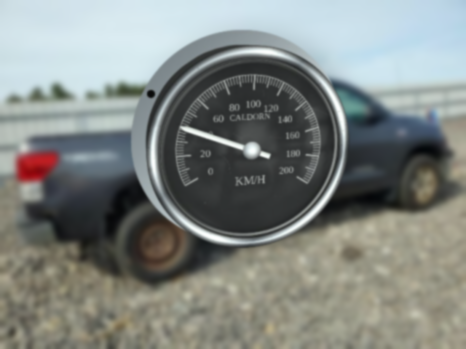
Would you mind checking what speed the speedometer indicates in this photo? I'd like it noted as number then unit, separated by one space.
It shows 40 km/h
